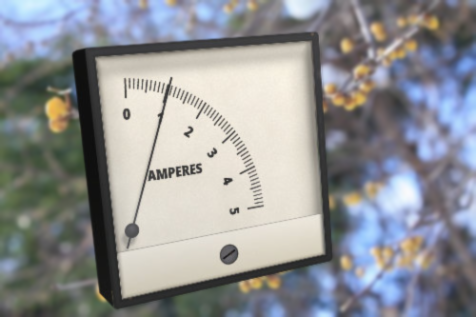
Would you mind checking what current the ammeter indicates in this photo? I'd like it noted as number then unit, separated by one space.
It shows 1 A
